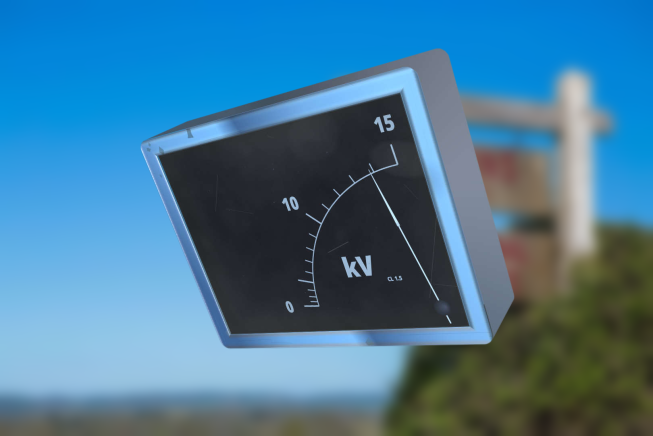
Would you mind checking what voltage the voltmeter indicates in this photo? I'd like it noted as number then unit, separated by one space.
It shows 14 kV
